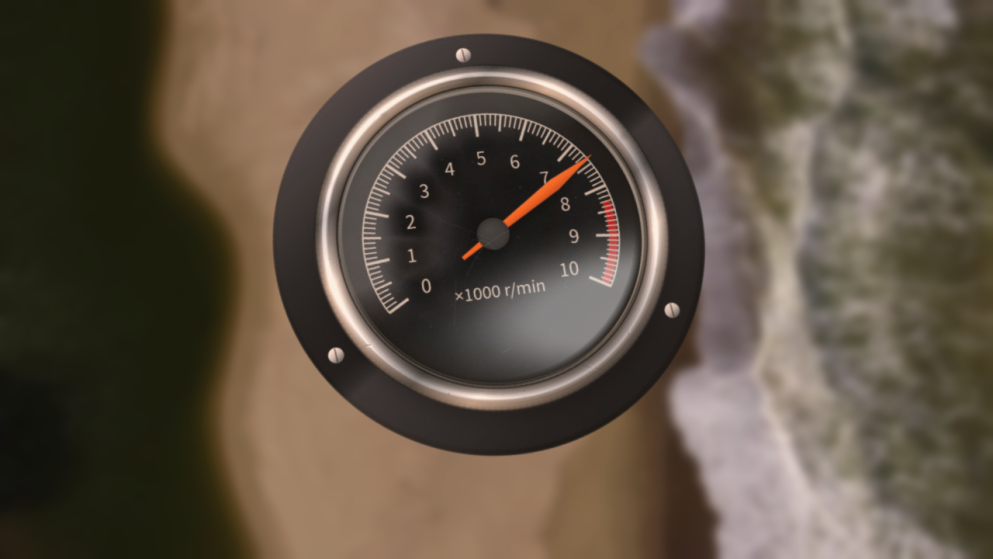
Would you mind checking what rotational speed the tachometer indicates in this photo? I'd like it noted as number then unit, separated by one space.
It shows 7400 rpm
